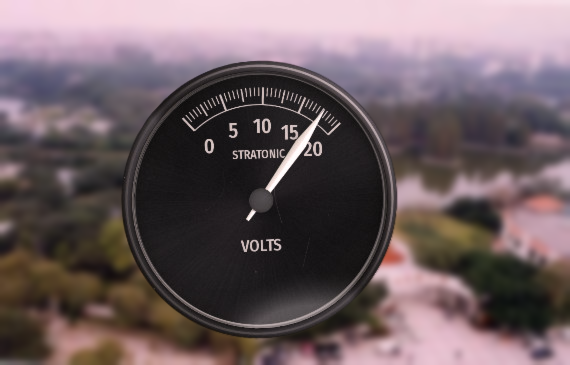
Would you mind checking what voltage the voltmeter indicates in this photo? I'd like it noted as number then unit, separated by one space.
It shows 17.5 V
